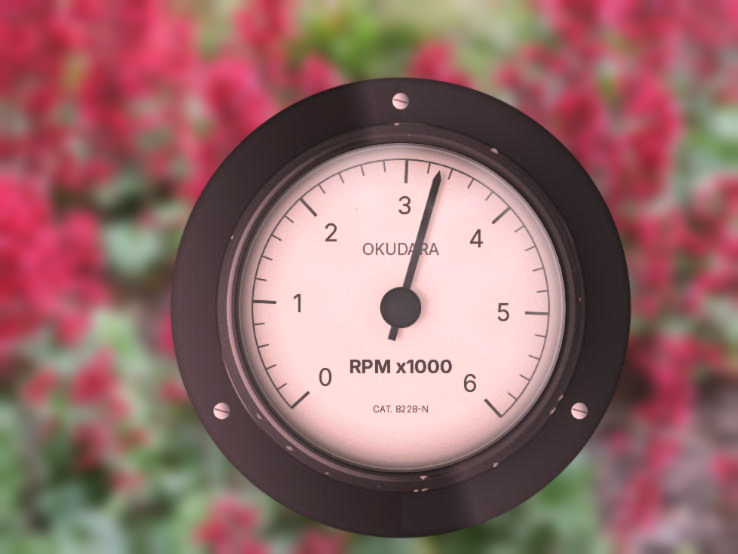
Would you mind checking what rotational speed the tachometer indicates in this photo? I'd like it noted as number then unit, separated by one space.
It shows 3300 rpm
